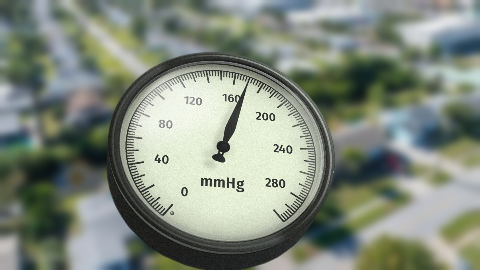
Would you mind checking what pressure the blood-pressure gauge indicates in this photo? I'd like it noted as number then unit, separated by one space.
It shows 170 mmHg
